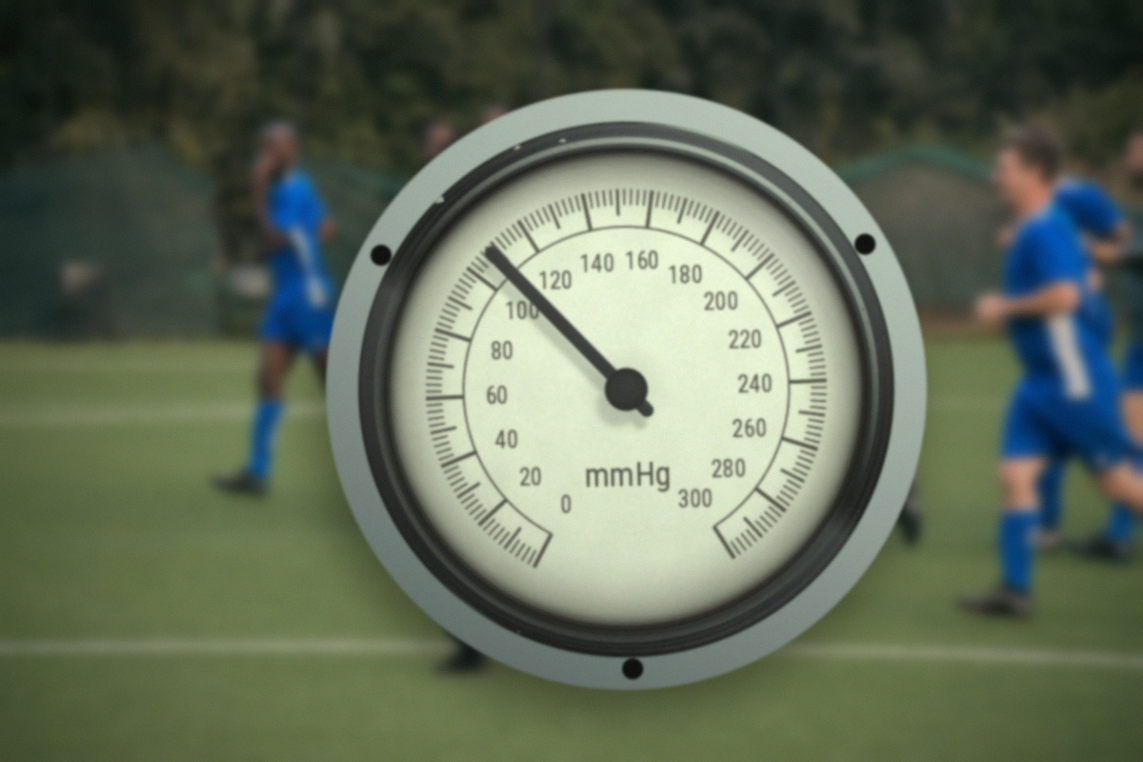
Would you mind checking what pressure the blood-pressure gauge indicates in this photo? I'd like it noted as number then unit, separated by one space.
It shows 108 mmHg
